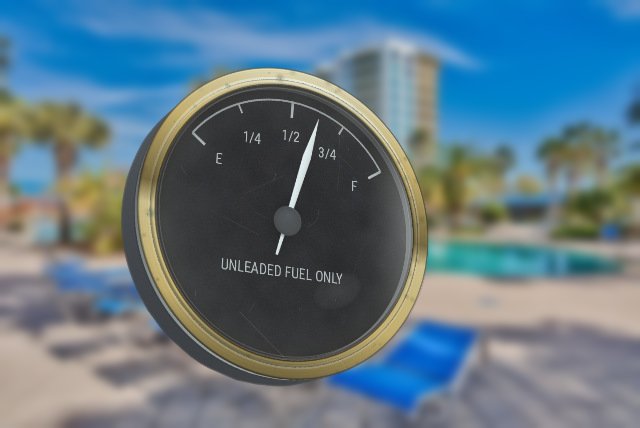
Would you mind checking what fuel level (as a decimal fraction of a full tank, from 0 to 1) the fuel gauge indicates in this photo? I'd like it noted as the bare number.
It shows 0.625
